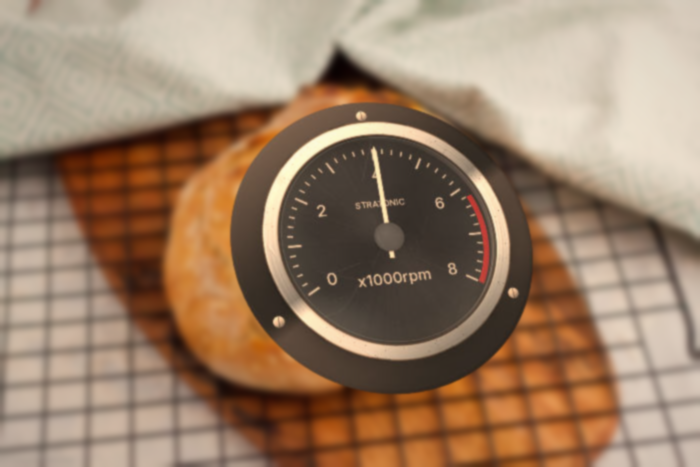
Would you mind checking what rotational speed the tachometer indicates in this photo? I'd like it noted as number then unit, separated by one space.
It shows 4000 rpm
